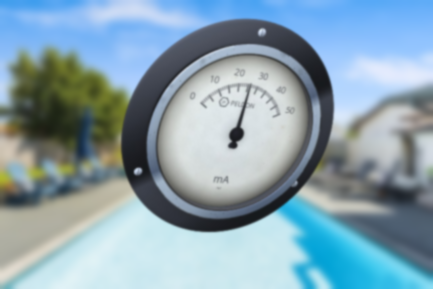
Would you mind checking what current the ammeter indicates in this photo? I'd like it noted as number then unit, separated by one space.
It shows 25 mA
